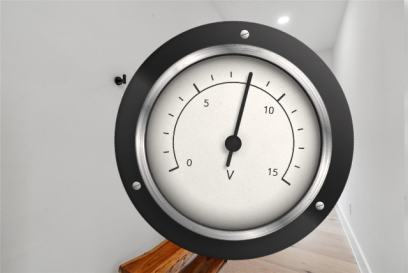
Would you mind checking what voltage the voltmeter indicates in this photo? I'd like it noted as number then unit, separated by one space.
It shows 8 V
